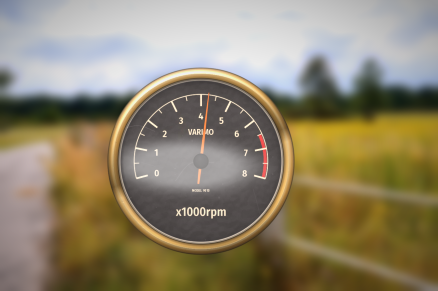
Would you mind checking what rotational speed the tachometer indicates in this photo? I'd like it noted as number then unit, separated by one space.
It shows 4250 rpm
